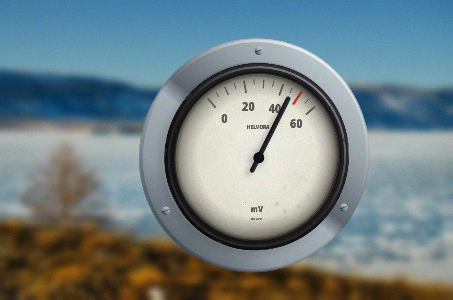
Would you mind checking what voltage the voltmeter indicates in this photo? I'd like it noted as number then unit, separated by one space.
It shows 45 mV
